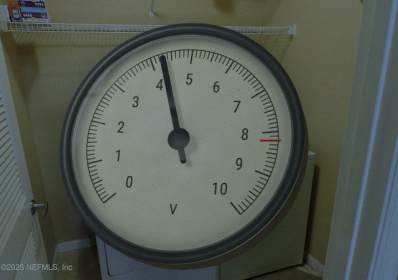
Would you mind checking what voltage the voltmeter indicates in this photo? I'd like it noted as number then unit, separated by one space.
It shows 4.3 V
